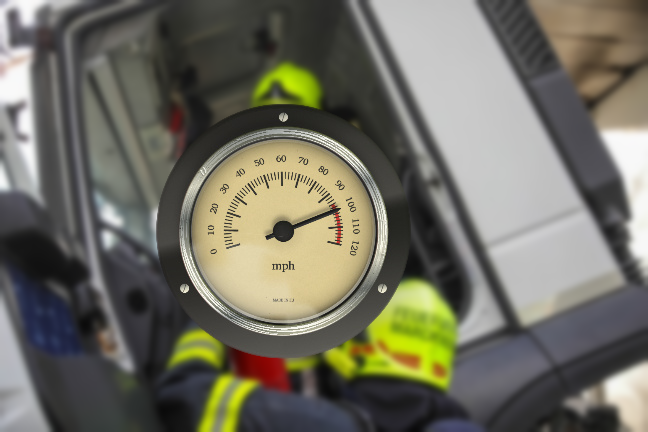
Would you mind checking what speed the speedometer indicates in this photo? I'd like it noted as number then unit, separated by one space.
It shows 100 mph
